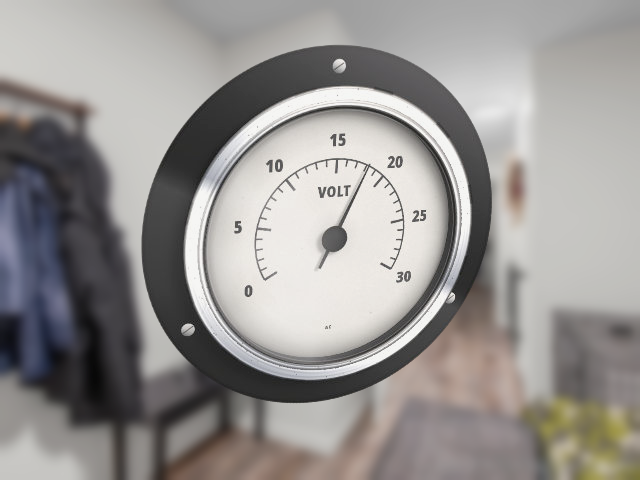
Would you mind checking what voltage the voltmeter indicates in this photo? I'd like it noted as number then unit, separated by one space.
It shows 18 V
